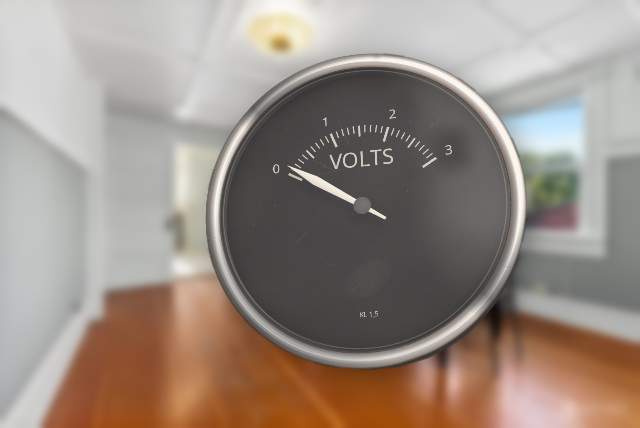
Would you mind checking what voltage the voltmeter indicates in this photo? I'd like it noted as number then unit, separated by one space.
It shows 0.1 V
